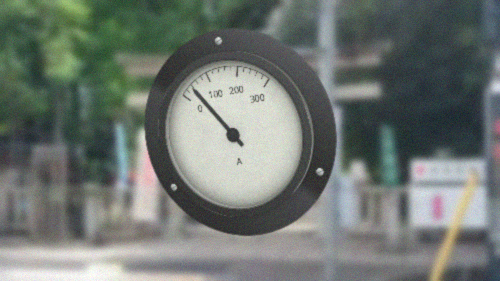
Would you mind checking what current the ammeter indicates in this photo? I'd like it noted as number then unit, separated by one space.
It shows 40 A
